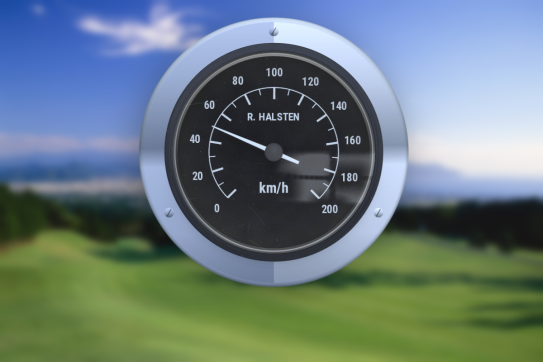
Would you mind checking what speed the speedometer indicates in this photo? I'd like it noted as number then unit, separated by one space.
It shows 50 km/h
